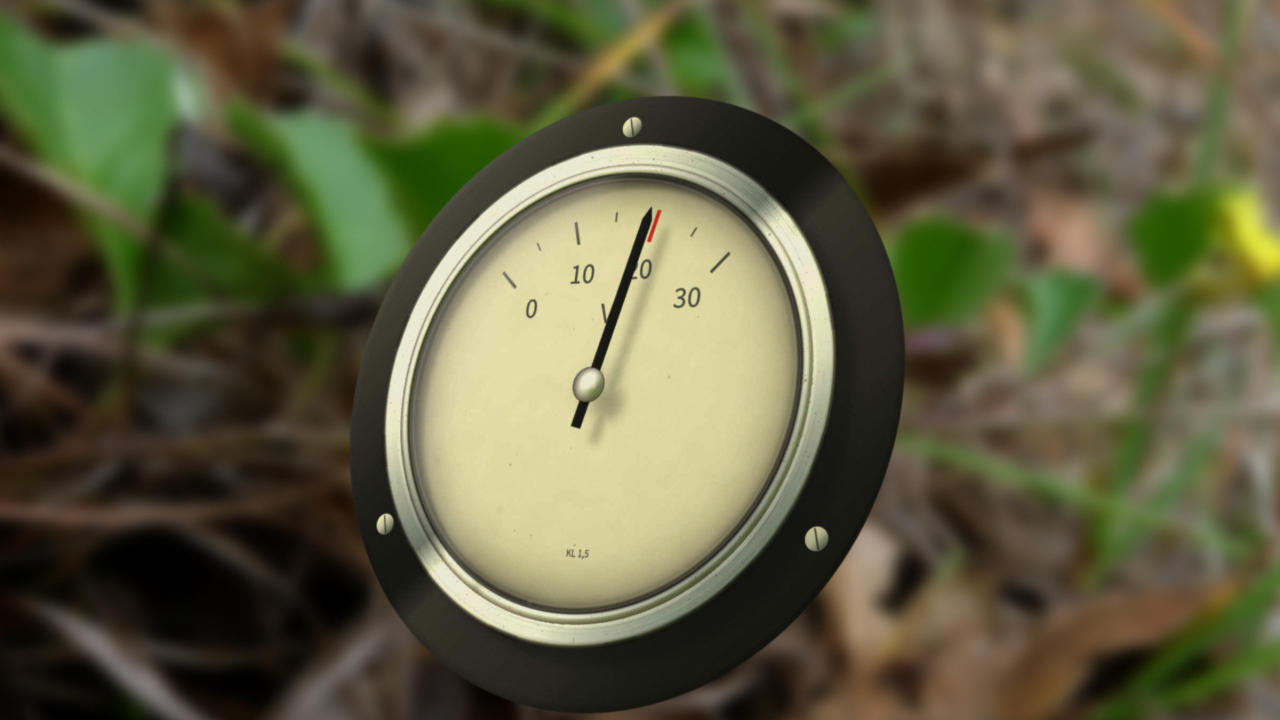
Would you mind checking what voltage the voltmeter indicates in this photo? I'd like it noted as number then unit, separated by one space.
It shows 20 V
